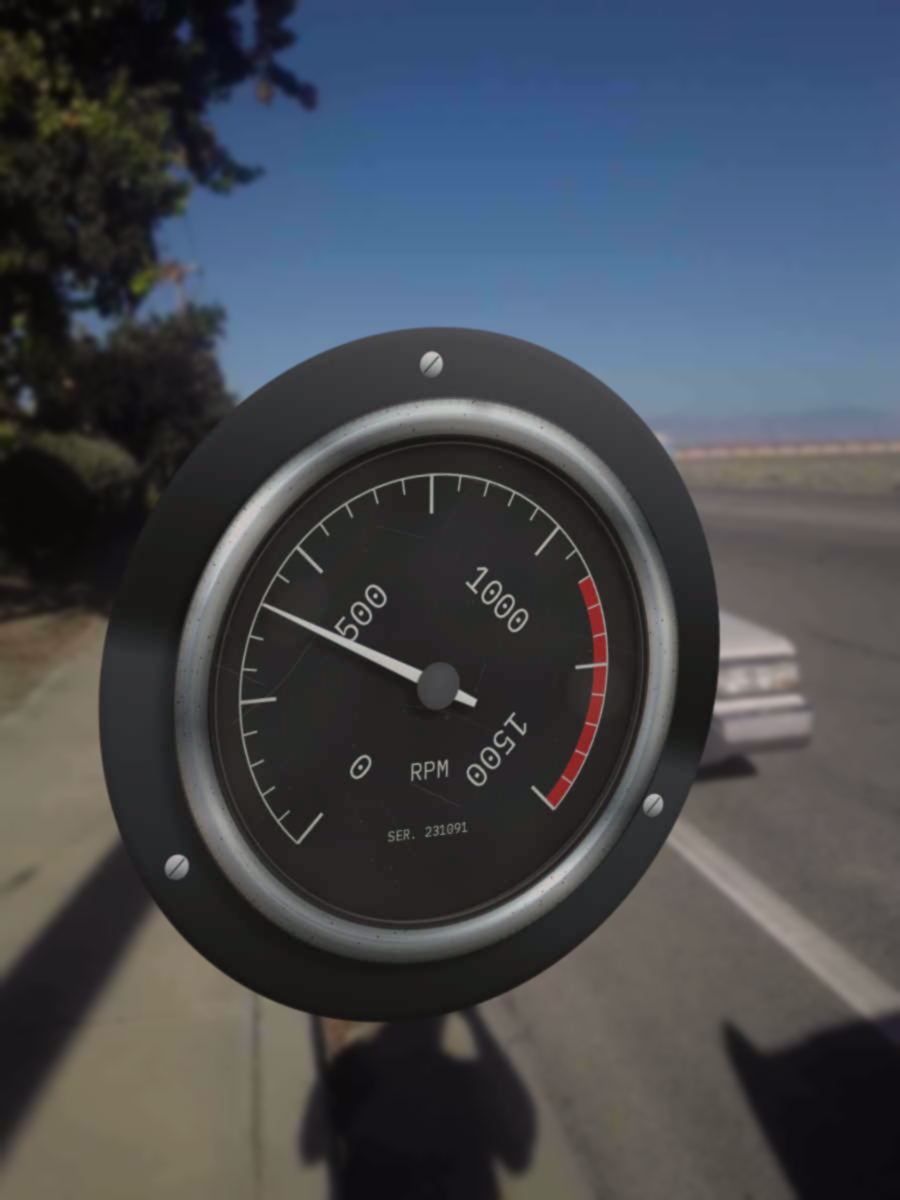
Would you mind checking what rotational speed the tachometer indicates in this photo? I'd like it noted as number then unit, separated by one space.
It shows 400 rpm
